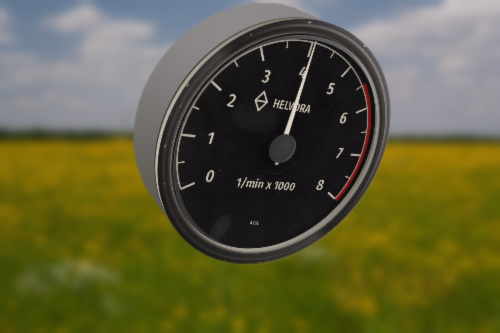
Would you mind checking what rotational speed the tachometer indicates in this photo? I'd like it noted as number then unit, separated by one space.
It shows 4000 rpm
